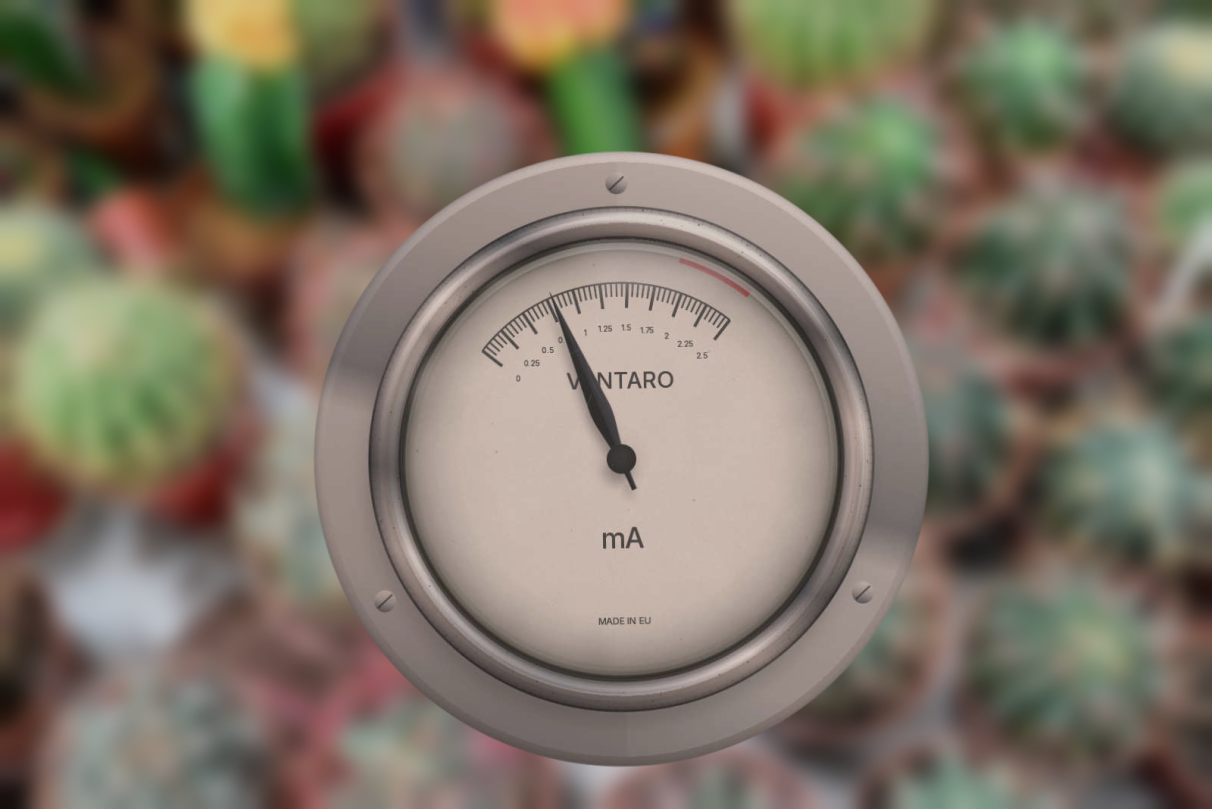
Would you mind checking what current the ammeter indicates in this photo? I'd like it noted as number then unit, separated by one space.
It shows 0.8 mA
